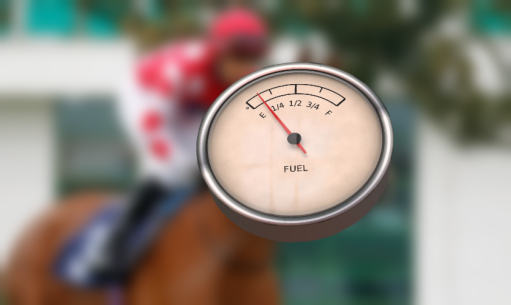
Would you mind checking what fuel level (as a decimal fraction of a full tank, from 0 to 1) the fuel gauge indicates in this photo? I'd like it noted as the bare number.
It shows 0.125
